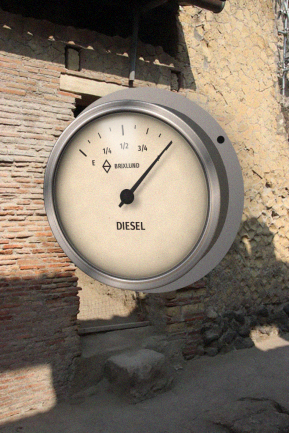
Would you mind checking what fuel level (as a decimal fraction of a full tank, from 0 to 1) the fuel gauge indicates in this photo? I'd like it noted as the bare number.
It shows 1
